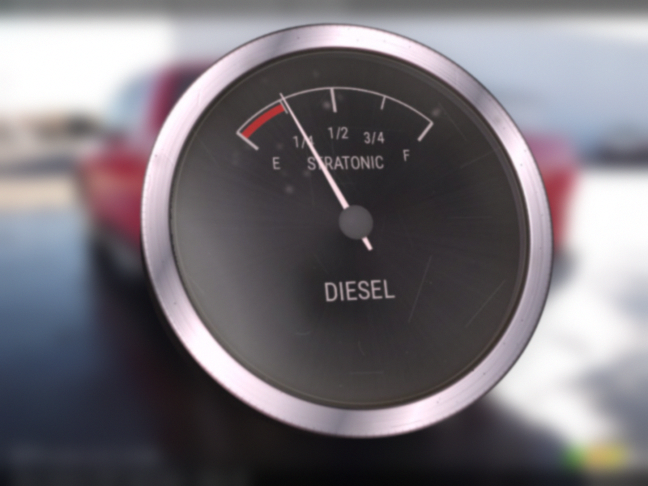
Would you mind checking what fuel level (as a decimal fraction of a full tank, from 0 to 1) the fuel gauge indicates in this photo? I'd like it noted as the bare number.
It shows 0.25
